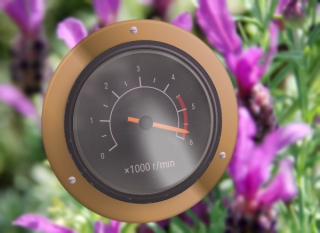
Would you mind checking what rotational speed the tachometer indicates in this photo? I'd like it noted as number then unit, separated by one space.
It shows 5750 rpm
